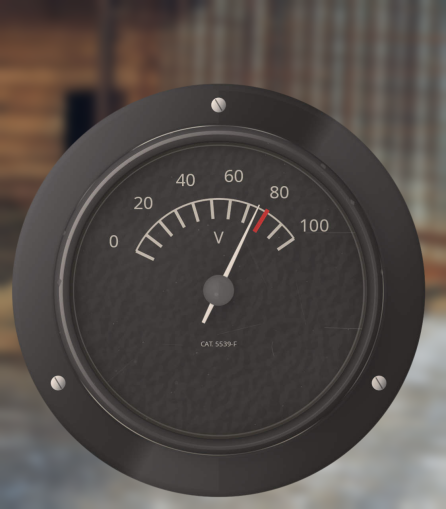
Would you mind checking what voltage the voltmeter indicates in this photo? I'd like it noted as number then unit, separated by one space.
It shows 75 V
